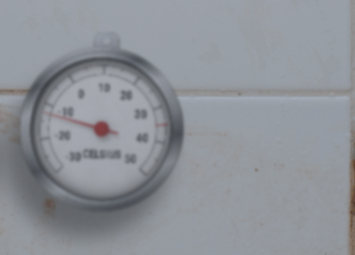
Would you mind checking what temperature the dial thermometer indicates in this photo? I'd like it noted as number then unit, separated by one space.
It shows -12.5 °C
